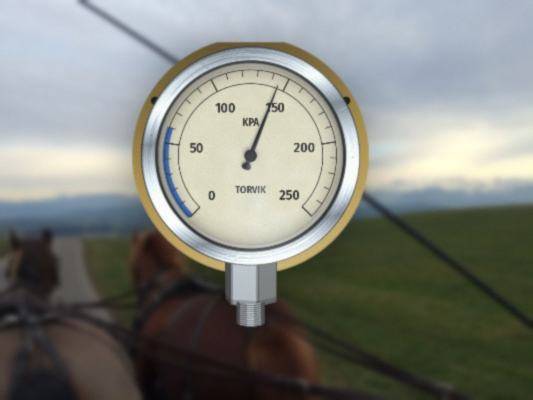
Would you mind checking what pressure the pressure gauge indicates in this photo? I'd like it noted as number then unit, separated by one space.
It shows 145 kPa
